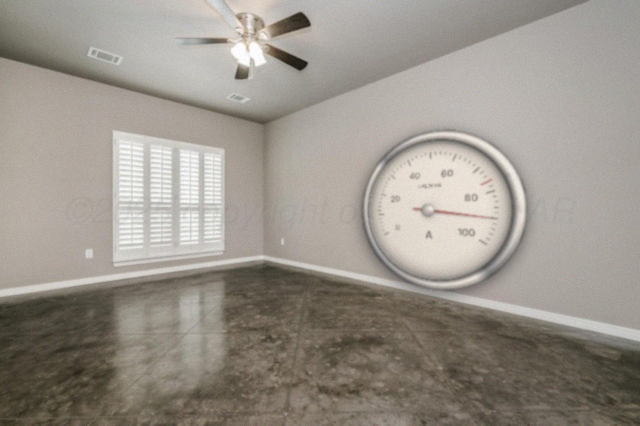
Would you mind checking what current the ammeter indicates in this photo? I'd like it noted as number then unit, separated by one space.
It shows 90 A
